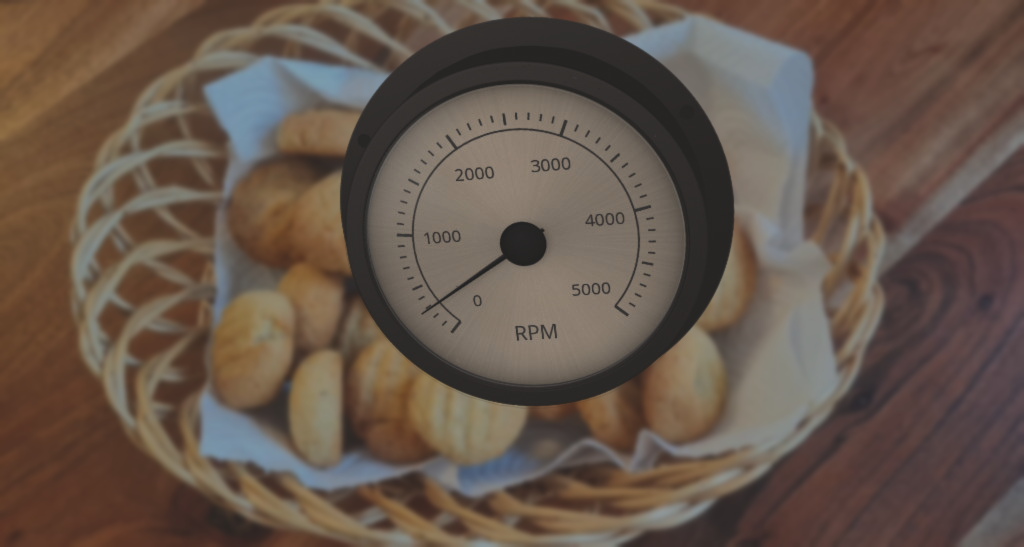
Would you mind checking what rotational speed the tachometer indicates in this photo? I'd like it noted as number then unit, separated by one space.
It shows 300 rpm
